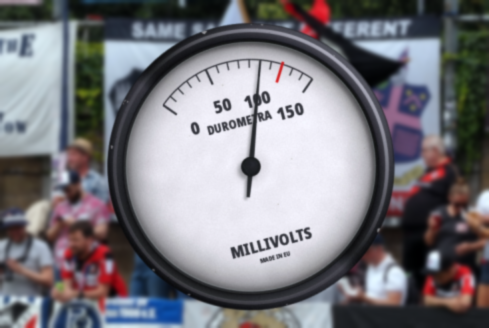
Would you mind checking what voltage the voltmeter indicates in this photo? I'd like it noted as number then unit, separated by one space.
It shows 100 mV
